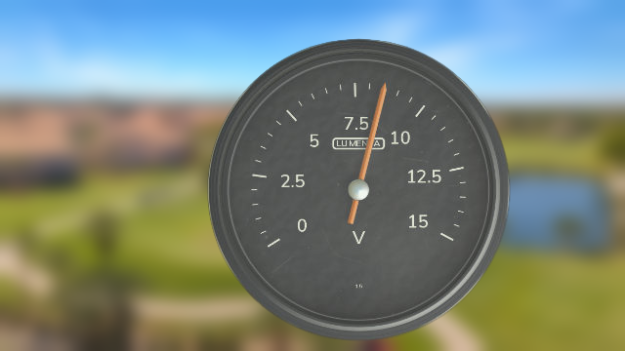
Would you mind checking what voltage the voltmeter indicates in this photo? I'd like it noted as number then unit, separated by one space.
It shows 8.5 V
